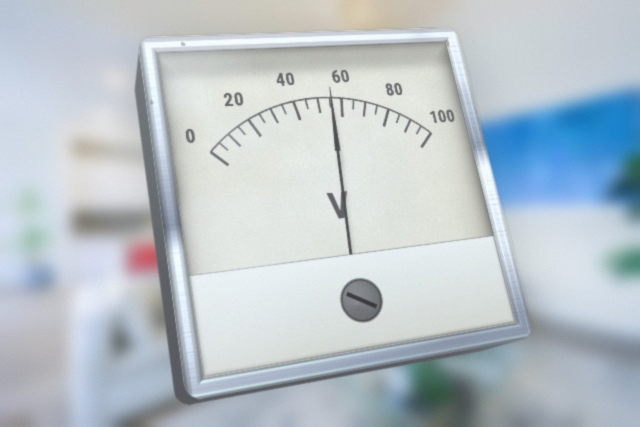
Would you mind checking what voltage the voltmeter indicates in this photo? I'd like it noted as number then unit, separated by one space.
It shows 55 V
